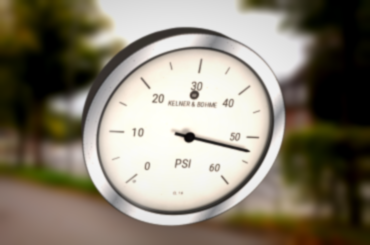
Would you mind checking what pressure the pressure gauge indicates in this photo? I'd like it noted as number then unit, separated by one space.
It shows 52.5 psi
